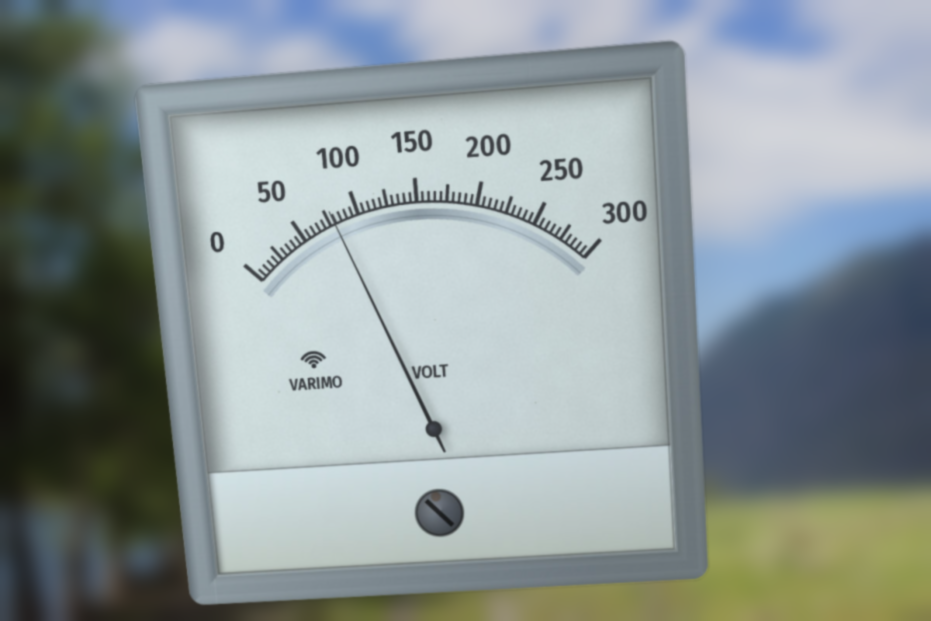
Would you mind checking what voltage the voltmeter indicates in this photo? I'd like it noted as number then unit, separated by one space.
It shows 80 V
